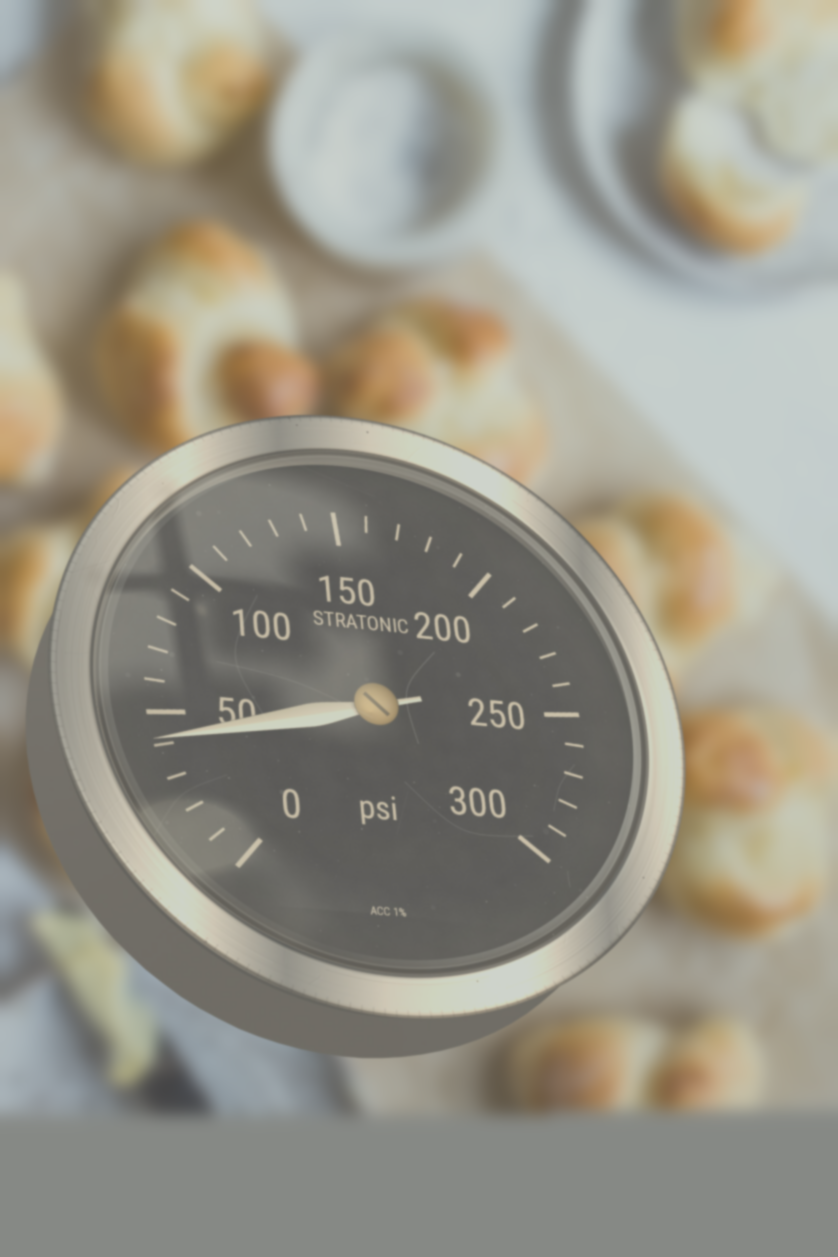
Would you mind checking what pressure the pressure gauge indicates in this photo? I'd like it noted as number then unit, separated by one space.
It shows 40 psi
